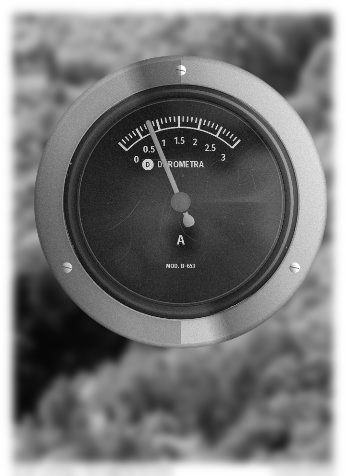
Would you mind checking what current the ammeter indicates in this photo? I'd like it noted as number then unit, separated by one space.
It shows 0.8 A
